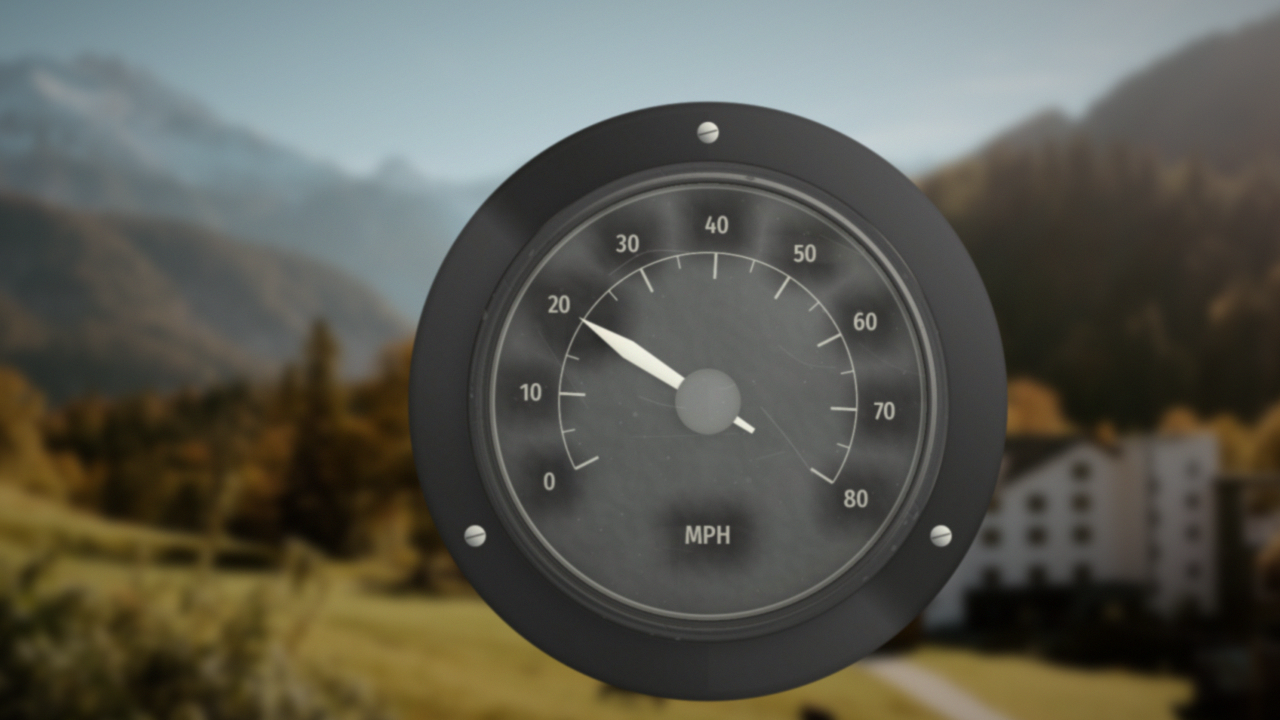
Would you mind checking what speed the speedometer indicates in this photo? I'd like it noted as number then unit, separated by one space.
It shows 20 mph
